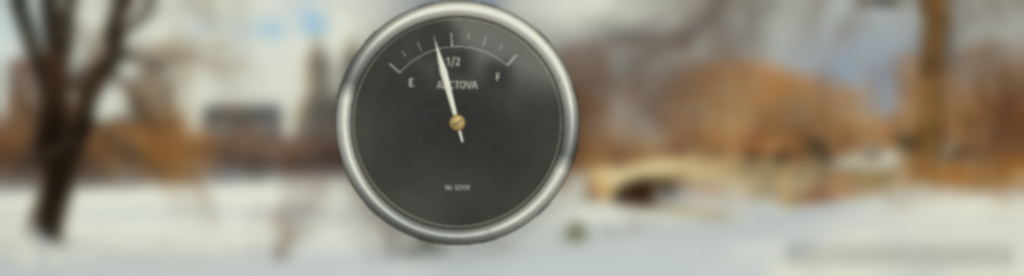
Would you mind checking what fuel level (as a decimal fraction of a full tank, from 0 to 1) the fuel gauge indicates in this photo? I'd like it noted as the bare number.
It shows 0.375
